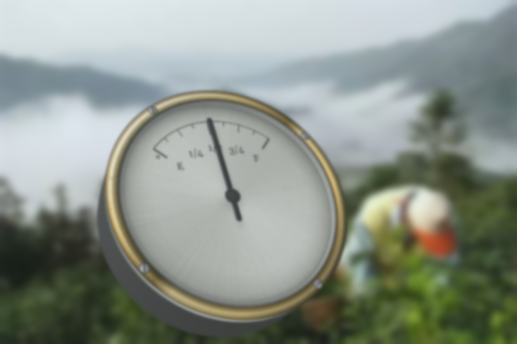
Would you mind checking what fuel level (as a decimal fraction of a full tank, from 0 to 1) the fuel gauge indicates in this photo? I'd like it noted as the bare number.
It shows 0.5
